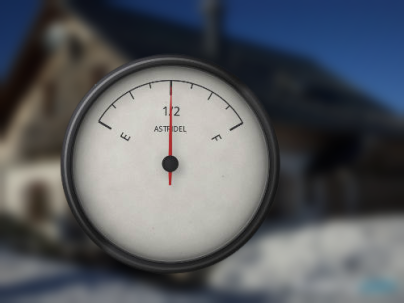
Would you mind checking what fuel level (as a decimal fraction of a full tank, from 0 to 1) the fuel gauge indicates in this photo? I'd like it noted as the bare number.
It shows 0.5
